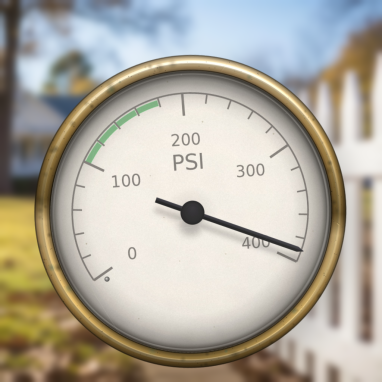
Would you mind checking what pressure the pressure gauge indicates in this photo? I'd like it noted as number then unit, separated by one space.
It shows 390 psi
